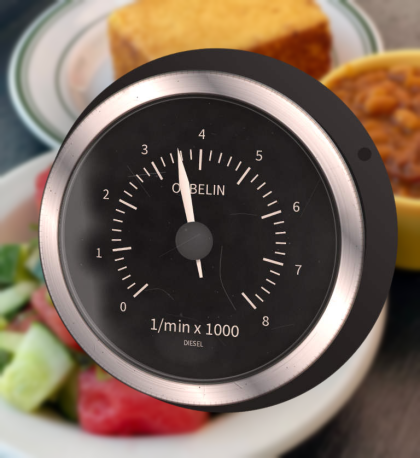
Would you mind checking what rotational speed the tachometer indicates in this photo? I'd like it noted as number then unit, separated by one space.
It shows 3600 rpm
